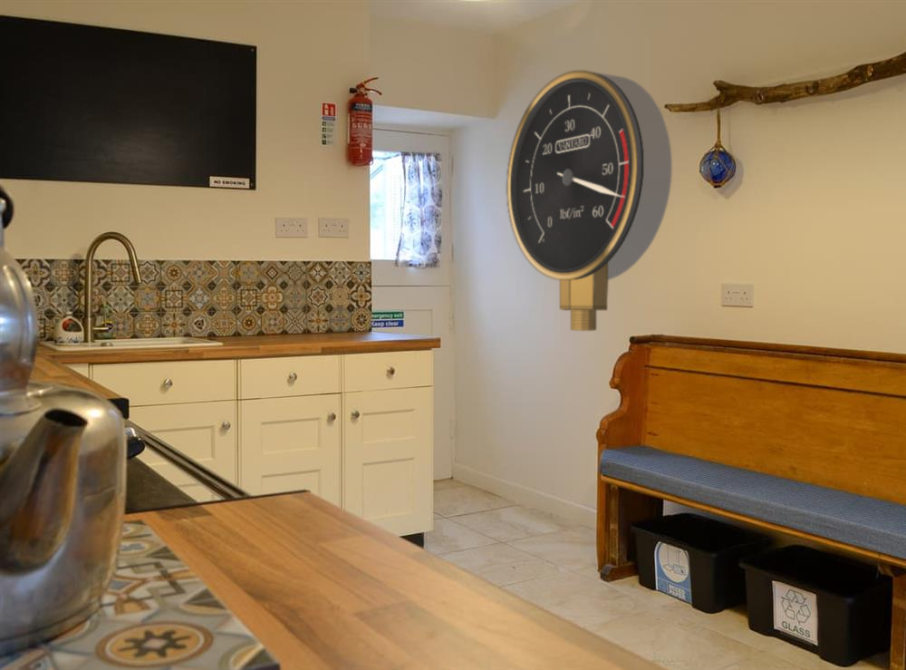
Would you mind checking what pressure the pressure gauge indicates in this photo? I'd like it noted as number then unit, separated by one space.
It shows 55 psi
